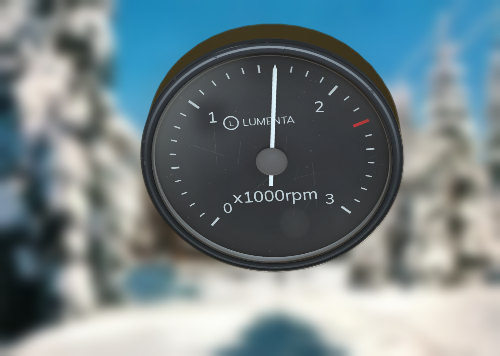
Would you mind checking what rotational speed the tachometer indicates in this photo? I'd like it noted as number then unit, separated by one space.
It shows 1600 rpm
